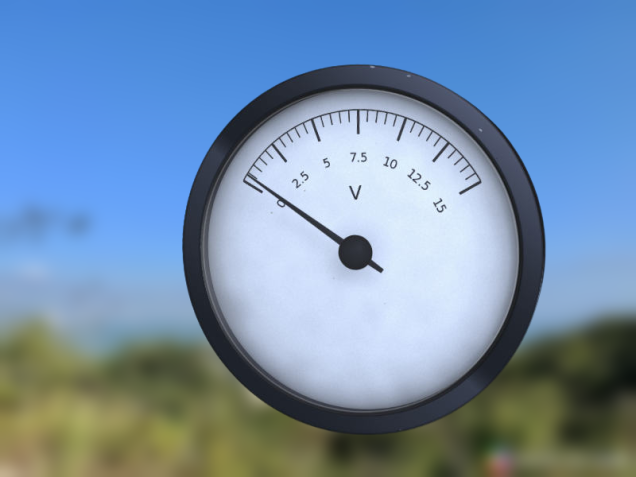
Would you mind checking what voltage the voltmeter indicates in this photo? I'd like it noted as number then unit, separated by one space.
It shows 0.5 V
